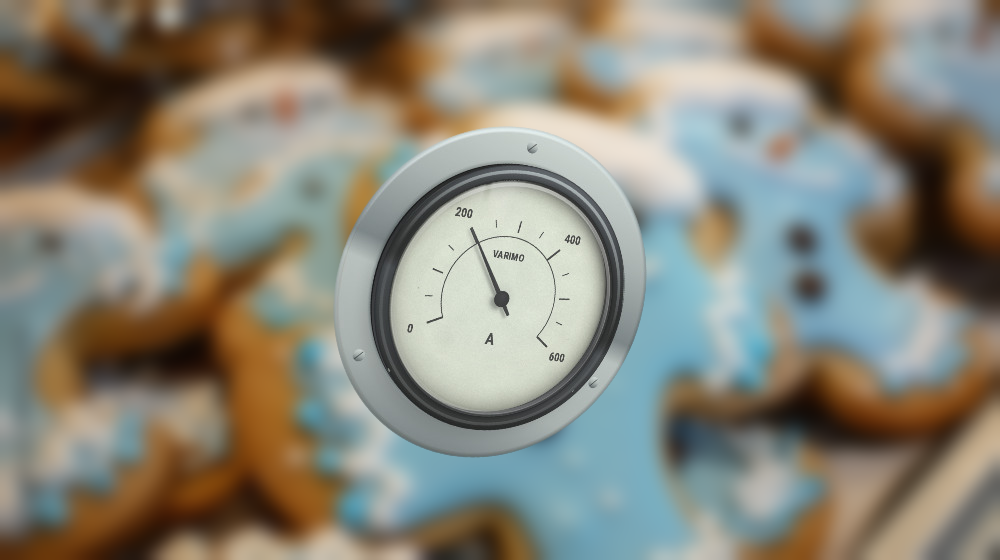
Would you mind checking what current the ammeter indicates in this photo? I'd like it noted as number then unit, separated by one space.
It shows 200 A
